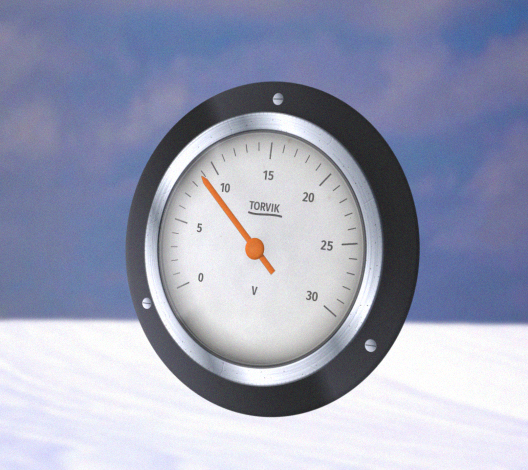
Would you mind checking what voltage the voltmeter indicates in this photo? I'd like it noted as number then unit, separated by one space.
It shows 9 V
